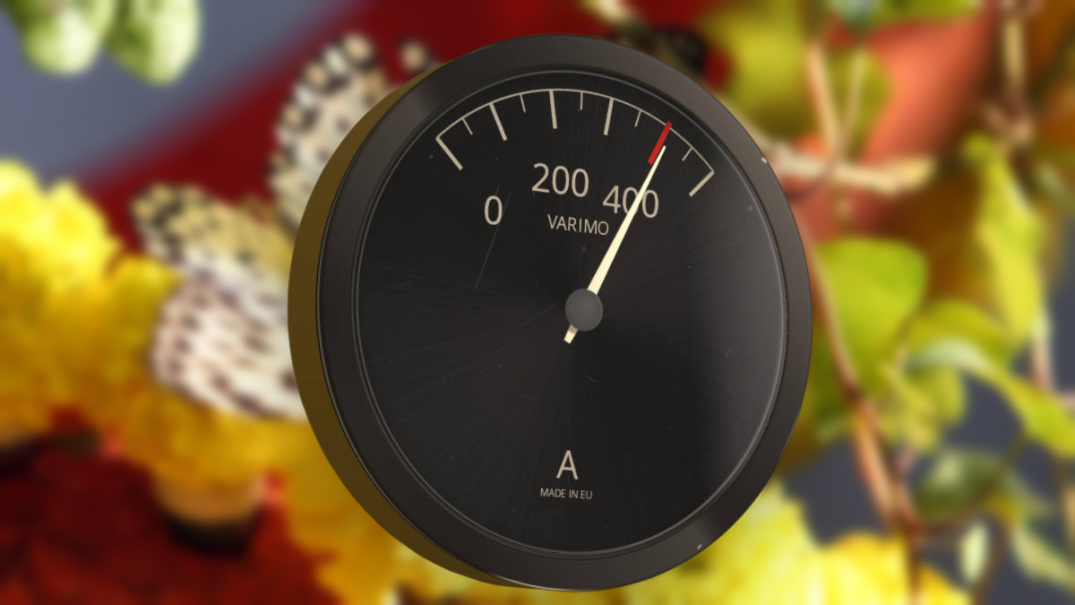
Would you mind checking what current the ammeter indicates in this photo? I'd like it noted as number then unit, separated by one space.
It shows 400 A
